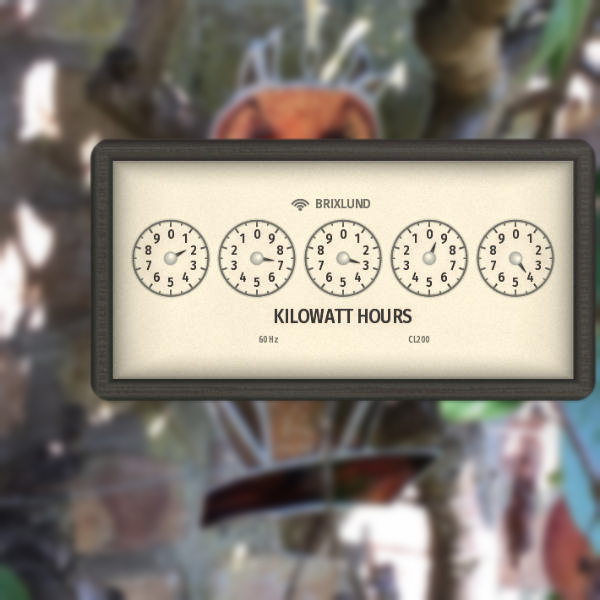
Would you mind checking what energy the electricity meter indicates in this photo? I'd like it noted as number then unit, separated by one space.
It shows 17294 kWh
